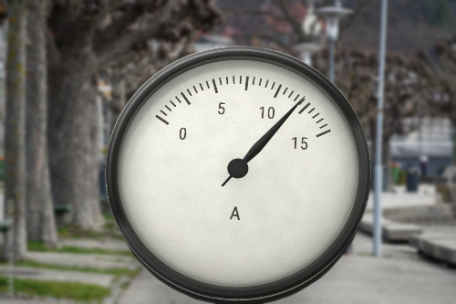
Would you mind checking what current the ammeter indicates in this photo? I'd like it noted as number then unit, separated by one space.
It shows 12 A
